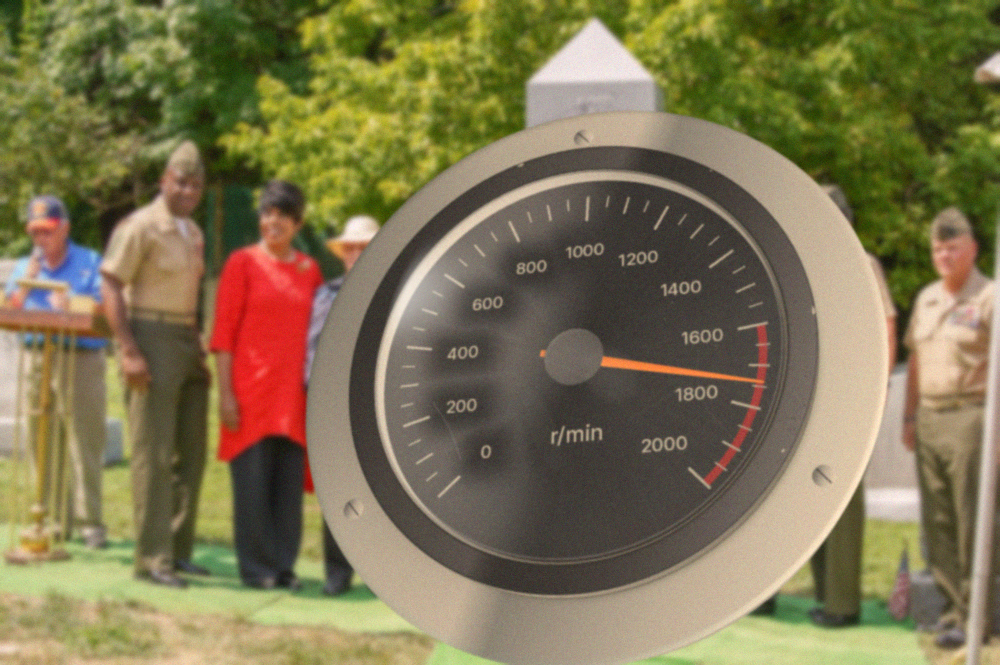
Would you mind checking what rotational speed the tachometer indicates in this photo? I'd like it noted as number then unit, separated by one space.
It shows 1750 rpm
